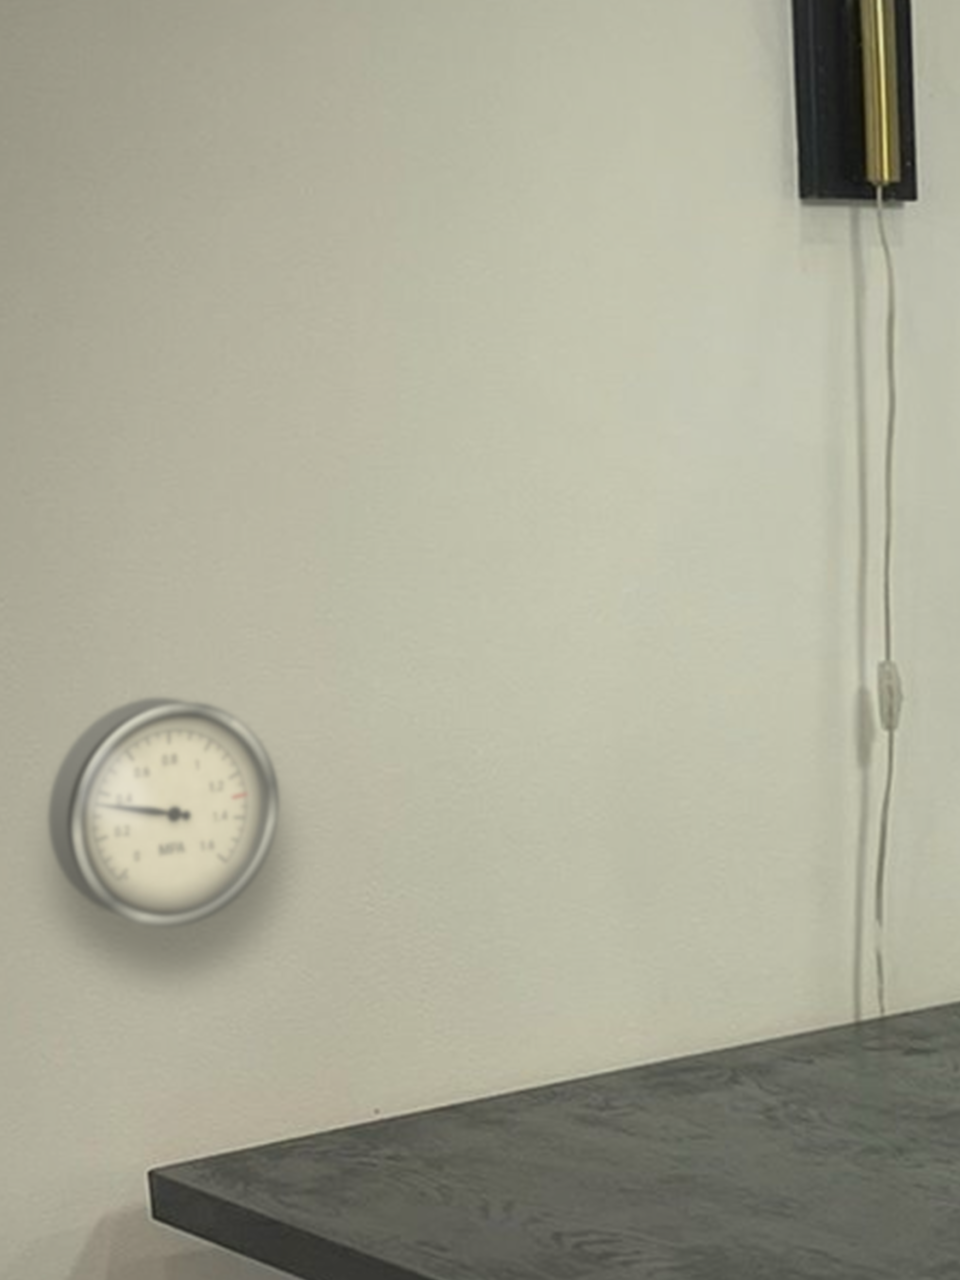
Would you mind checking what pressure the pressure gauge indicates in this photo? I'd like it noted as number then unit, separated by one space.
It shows 0.35 MPa
